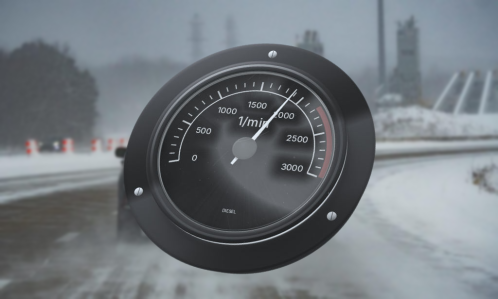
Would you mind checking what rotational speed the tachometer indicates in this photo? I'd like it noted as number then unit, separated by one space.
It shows 1900 rpm
